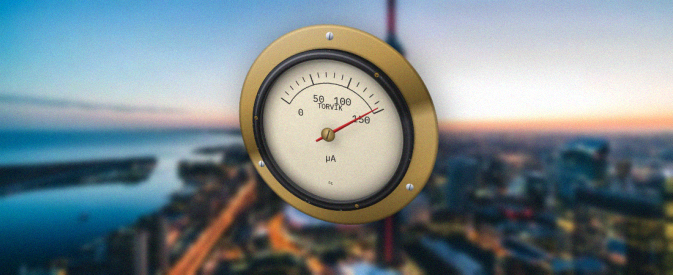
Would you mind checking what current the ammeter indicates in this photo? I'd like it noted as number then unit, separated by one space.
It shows 145 µA
